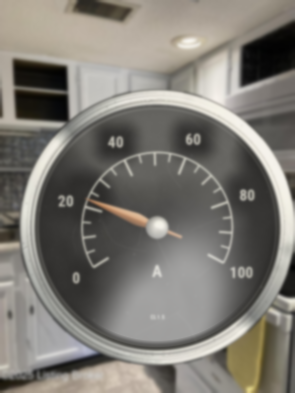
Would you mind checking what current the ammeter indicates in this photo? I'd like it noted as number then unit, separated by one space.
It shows 22.5 A
